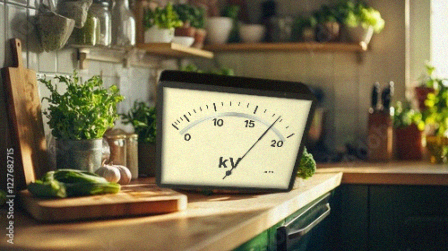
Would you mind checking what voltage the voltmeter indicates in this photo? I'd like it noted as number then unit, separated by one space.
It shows 17.5 kV
